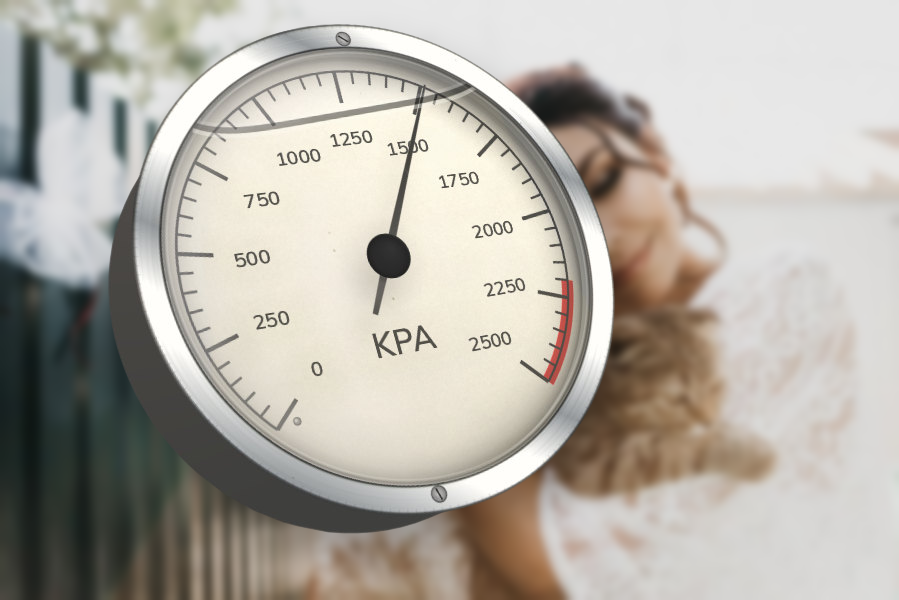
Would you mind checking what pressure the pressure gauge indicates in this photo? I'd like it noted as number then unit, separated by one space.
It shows 1500 kPa
